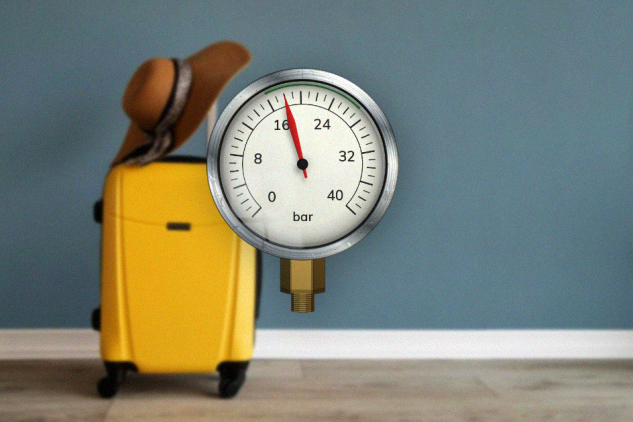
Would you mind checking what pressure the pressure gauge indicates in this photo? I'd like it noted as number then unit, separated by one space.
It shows 18 bar
